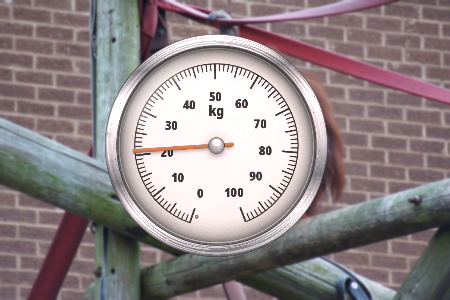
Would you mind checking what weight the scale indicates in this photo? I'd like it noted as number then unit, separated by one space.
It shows 21 kg
